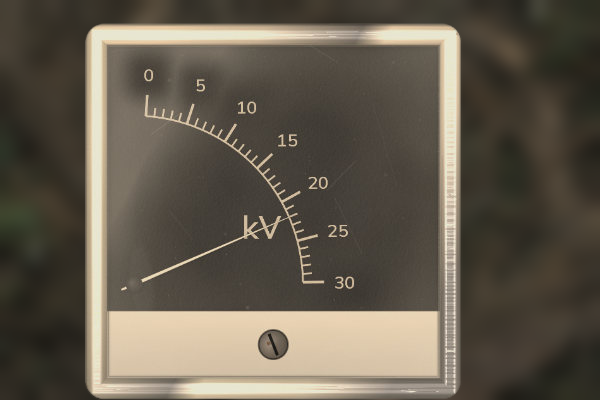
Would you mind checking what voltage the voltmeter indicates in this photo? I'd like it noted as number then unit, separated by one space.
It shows 22 kV
